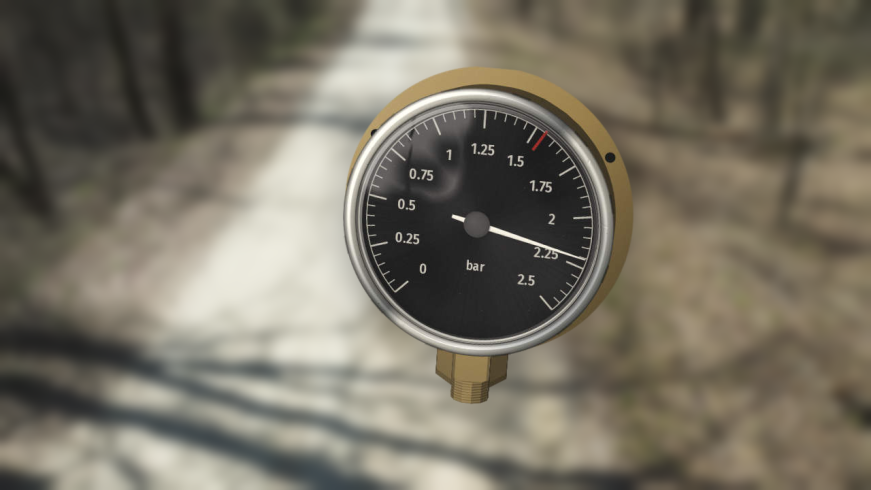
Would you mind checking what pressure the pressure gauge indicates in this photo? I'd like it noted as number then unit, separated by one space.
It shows 2.2 bar
